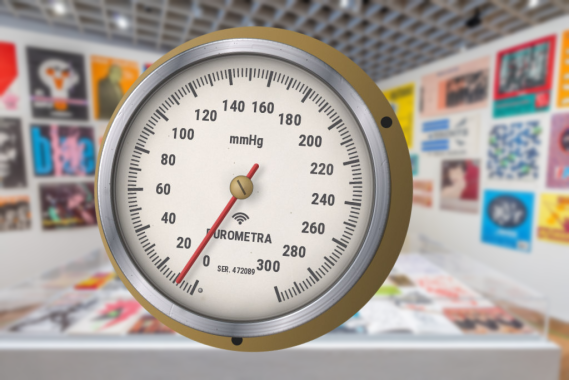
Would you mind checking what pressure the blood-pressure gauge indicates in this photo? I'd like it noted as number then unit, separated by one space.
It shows 8 mmHg
